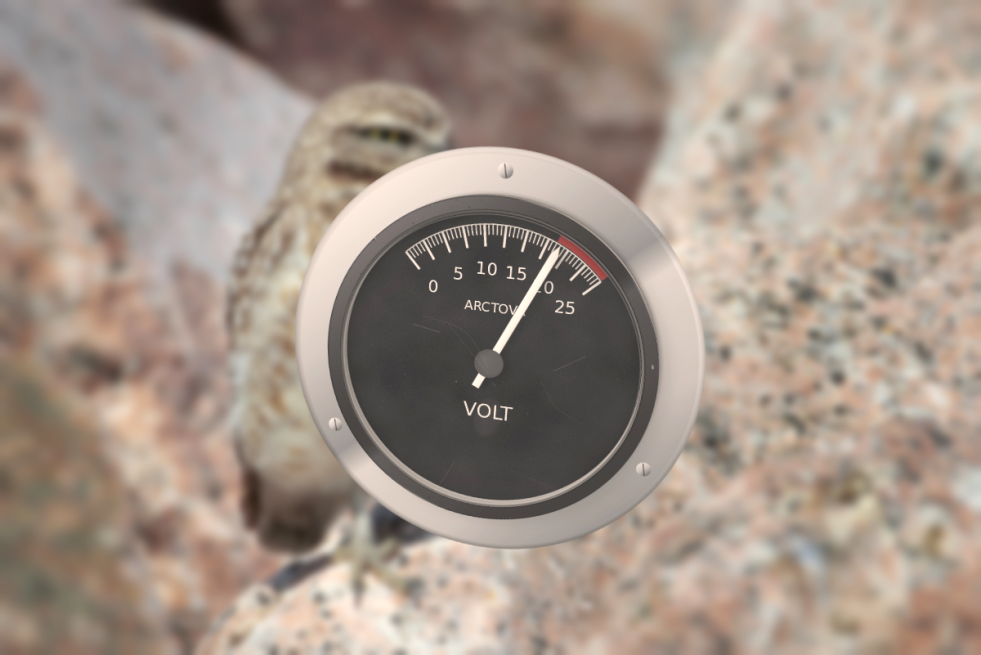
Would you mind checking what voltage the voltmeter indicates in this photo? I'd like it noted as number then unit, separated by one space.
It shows 19 V
